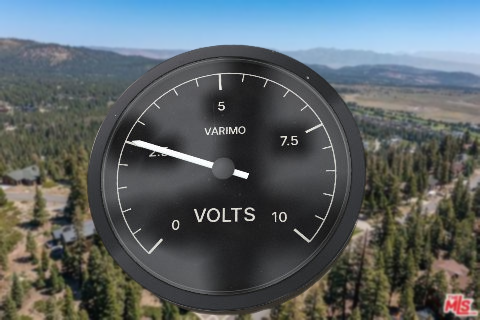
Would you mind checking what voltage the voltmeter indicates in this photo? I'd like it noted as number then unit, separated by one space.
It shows 2.5 V
